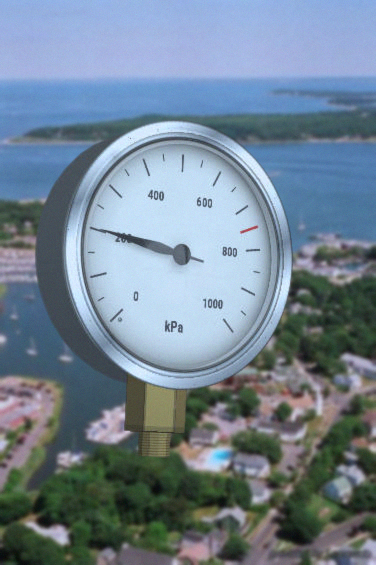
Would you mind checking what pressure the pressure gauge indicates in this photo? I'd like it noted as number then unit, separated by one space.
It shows 200 kPa
